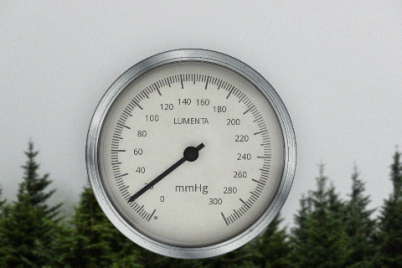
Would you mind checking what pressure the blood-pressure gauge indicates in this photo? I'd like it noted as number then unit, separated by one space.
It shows 20 mmHg
